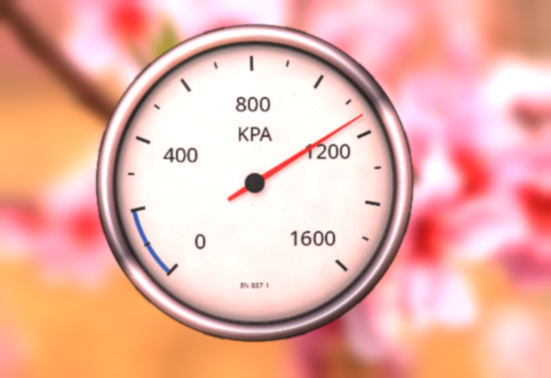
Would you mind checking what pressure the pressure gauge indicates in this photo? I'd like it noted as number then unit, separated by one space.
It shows 1150 kPa
